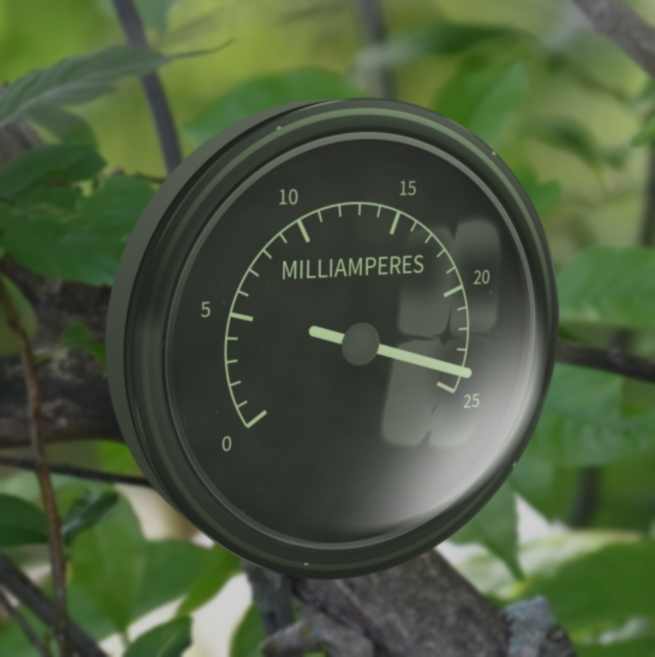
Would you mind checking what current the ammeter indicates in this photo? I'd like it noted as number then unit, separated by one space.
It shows 24 mA
